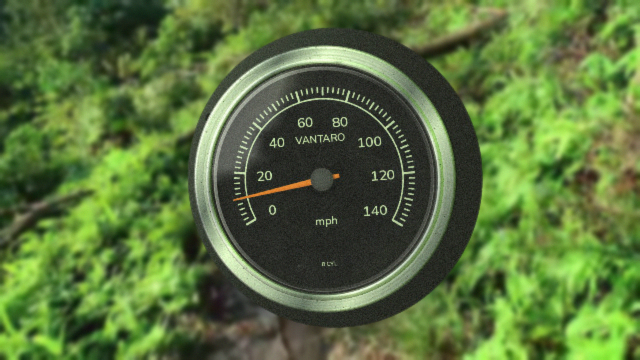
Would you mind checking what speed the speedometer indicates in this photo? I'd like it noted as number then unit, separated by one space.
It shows 10 mph
